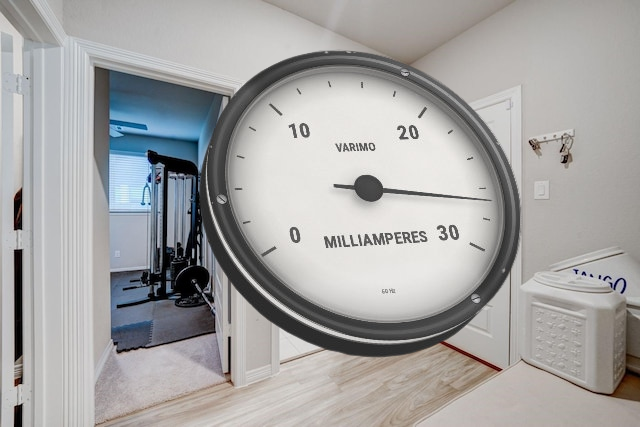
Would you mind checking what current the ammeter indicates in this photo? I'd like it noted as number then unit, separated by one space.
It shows 27 mA
